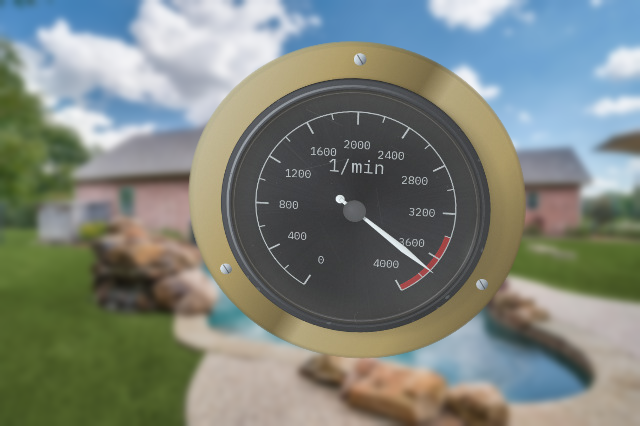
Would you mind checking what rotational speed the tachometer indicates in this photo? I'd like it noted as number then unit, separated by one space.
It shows 3700 rpm
